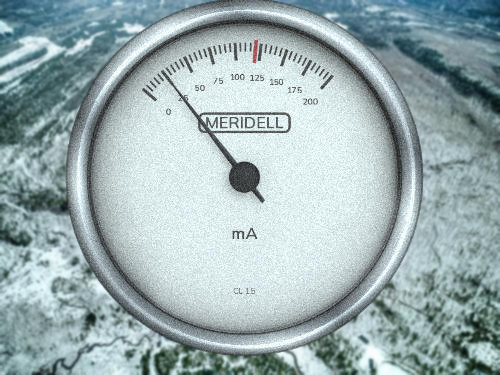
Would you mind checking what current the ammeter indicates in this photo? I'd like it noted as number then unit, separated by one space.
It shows 25 mA
